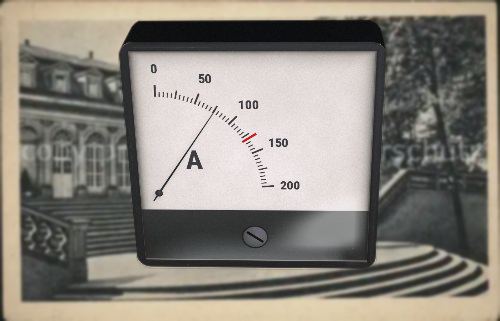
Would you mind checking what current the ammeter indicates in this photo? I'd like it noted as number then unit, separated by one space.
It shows 75 A
